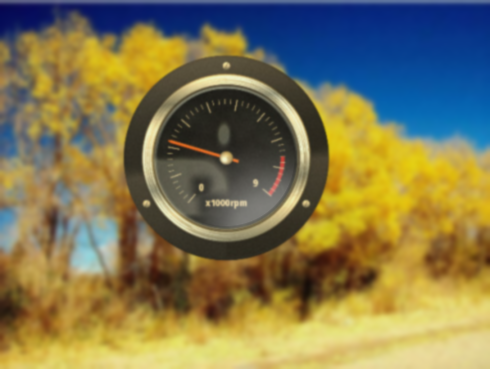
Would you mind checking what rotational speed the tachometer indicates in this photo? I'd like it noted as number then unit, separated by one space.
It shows 2200 rpm
